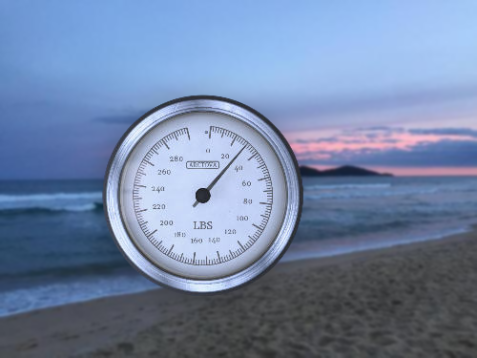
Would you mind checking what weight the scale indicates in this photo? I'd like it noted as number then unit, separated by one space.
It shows 30 lb
